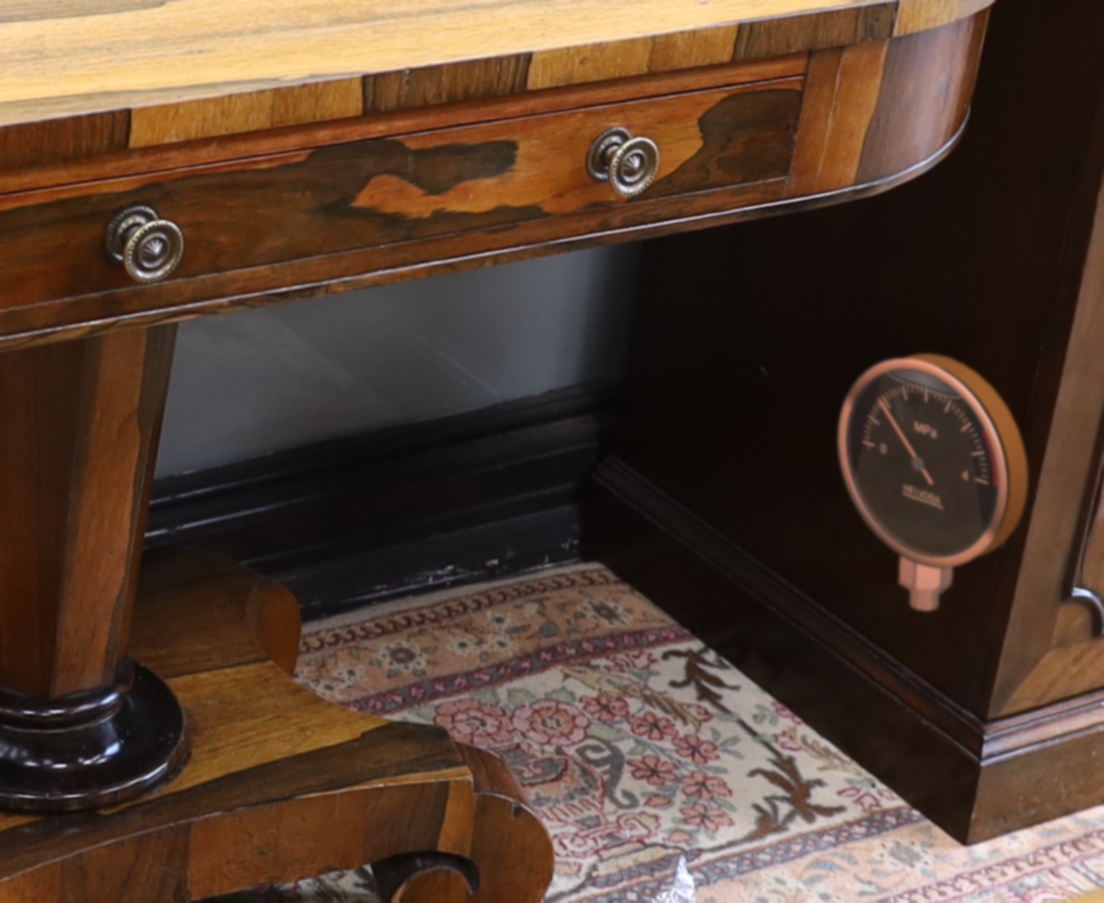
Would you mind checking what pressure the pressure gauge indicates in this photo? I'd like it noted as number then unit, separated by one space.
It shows 1 MPa
